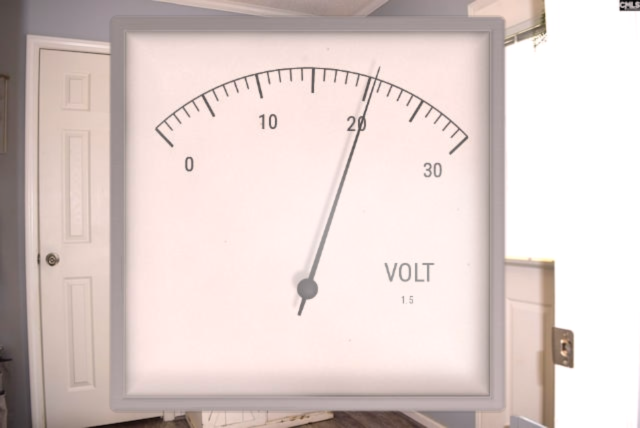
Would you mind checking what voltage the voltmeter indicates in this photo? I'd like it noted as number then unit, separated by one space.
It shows 20.5 V
